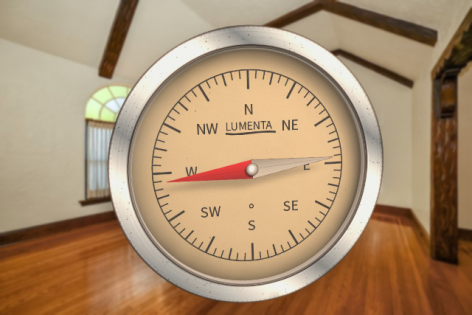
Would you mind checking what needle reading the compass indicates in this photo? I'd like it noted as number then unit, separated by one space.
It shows 265 °
